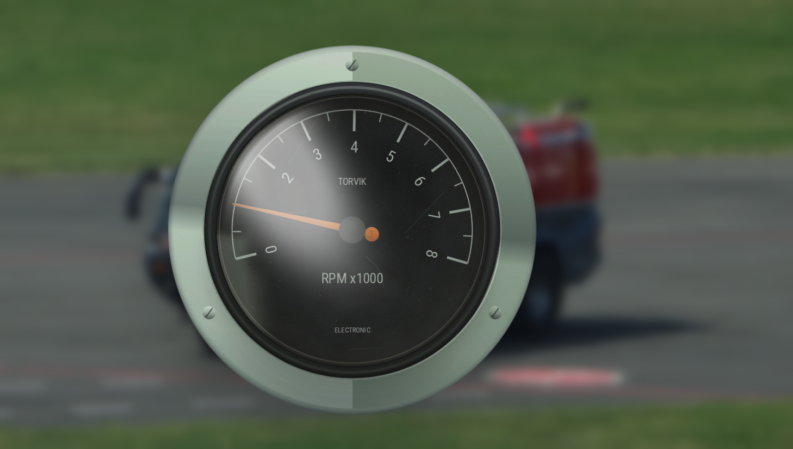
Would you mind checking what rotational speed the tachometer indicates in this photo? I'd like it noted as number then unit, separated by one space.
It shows 1000 rpm
